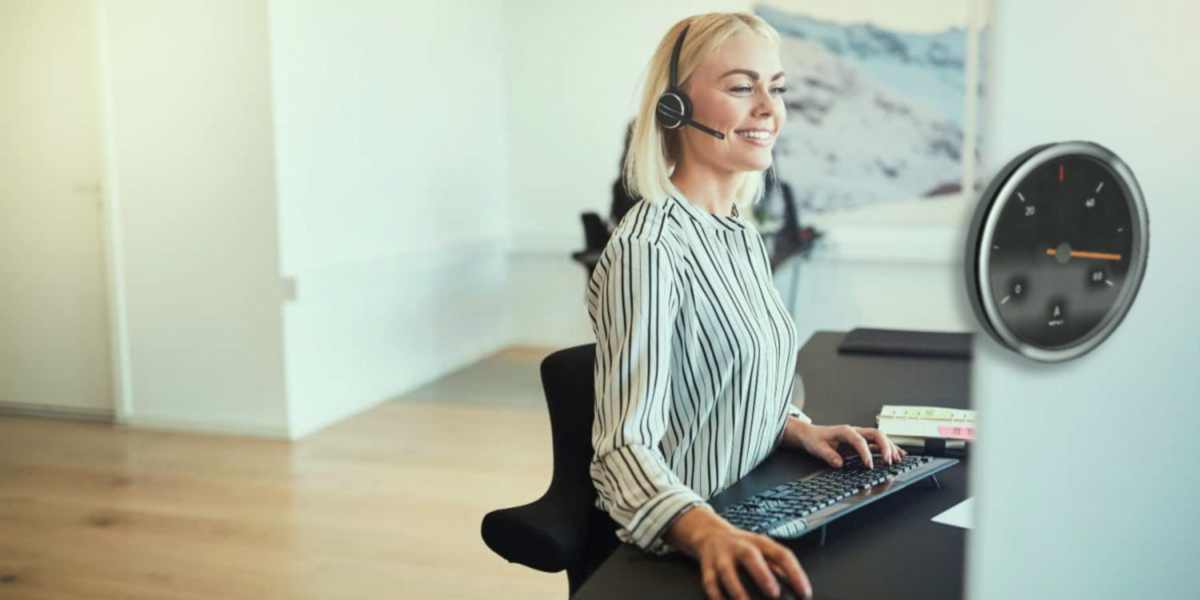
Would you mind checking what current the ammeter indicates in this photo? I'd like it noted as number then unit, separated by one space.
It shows 55 A
